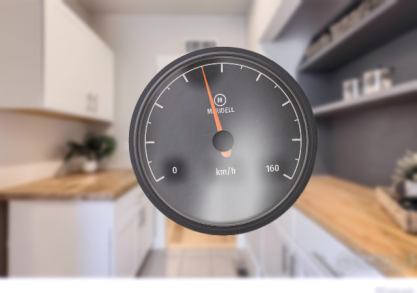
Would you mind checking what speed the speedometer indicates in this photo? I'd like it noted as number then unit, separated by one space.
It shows 70 km/h
